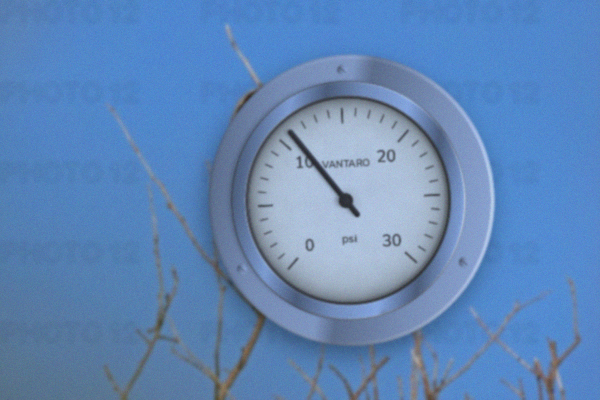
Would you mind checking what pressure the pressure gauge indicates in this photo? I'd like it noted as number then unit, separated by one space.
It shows 11 psi
